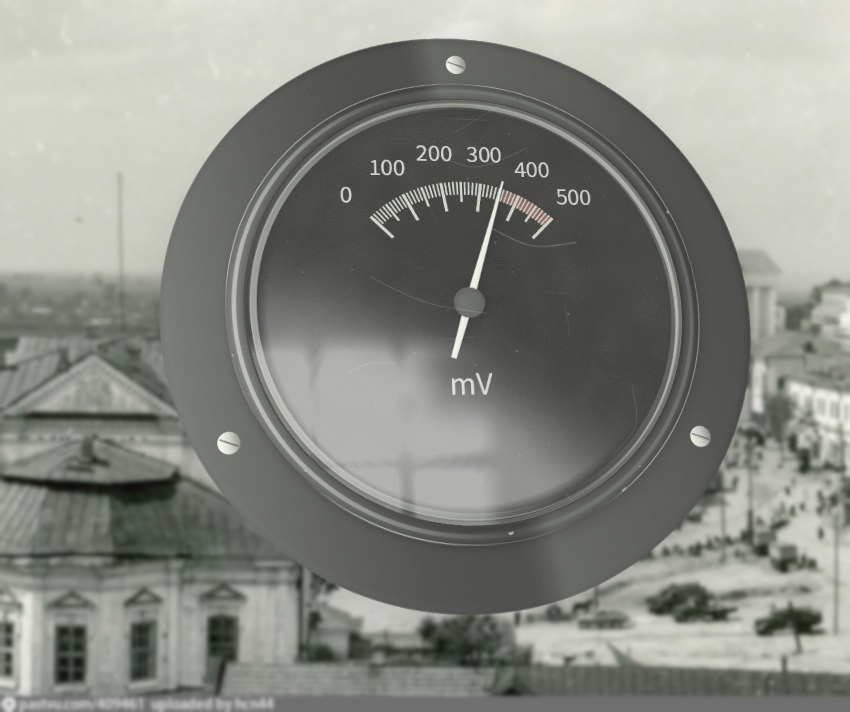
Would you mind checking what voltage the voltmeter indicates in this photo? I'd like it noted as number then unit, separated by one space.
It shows 350 mV
